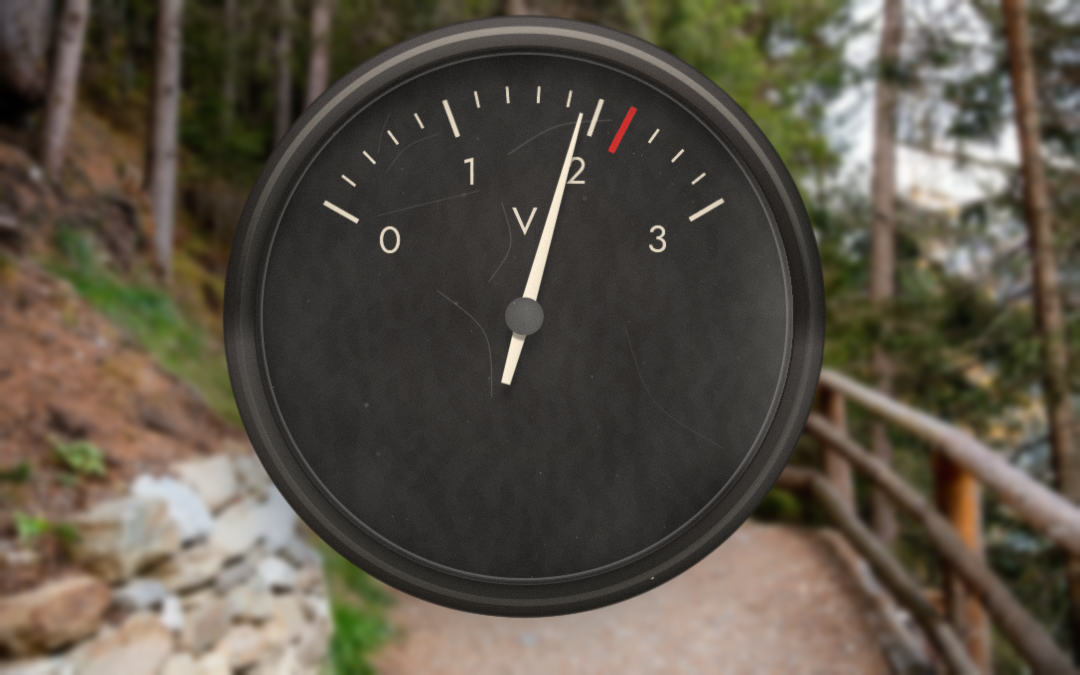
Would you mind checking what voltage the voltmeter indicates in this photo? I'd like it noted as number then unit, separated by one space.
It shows 1.9 V
